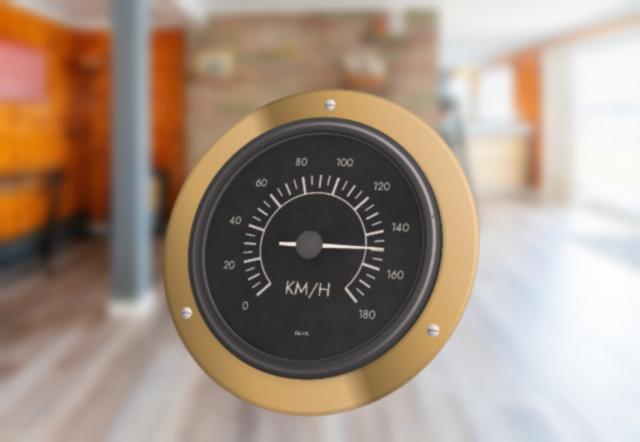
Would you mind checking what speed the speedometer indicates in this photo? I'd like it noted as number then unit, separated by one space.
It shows 150 km/h
